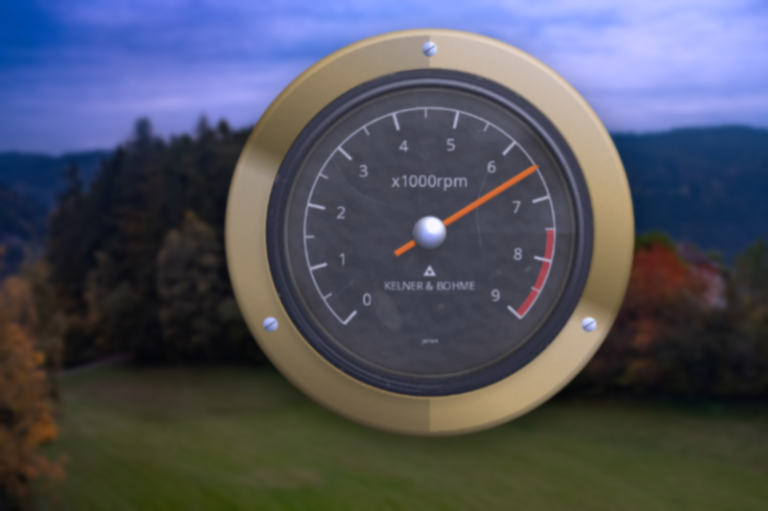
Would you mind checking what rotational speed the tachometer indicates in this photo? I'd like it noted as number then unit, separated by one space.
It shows 6500 rpm
